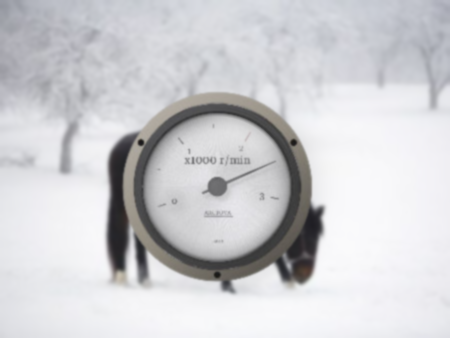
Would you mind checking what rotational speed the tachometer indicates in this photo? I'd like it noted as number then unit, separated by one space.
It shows 2500 rpm
